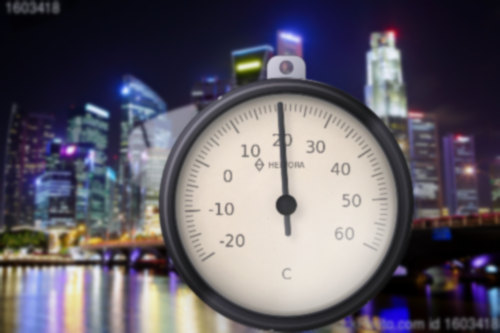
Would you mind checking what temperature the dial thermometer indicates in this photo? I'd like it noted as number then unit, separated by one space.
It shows 20 °C
